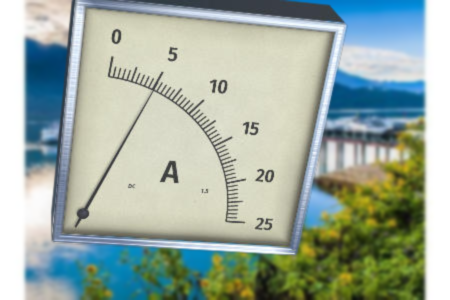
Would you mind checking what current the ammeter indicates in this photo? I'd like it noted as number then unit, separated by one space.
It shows 5 A
